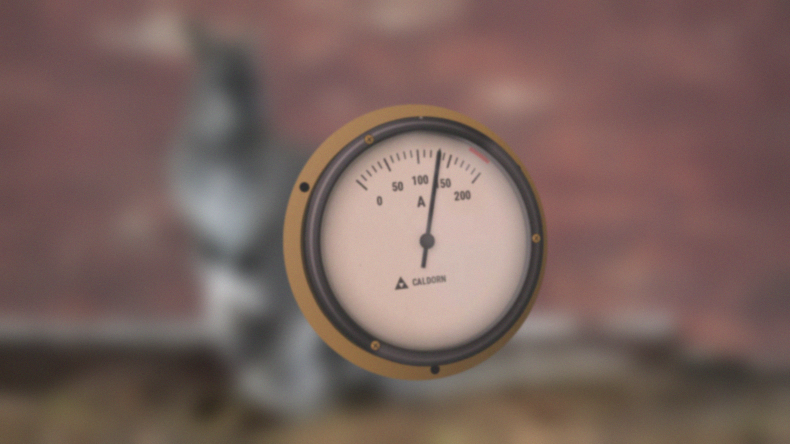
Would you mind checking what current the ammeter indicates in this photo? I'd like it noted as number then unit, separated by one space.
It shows 130 A
